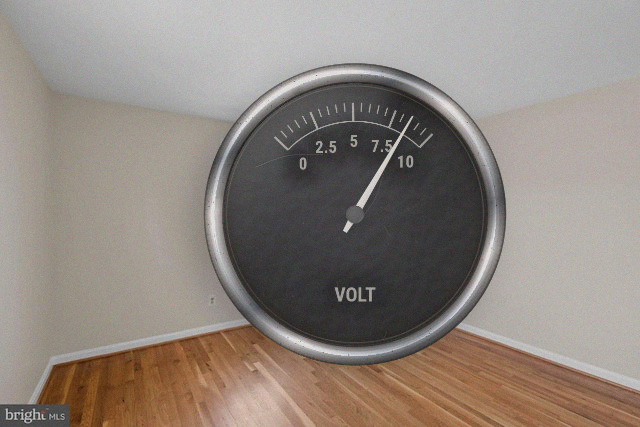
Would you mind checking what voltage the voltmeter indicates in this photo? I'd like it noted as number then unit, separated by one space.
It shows 8.5 V
